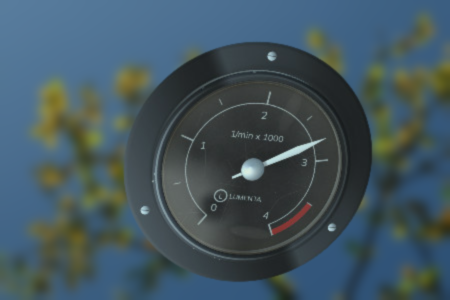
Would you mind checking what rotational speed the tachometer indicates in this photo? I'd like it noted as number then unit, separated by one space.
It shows 2750 rpm
